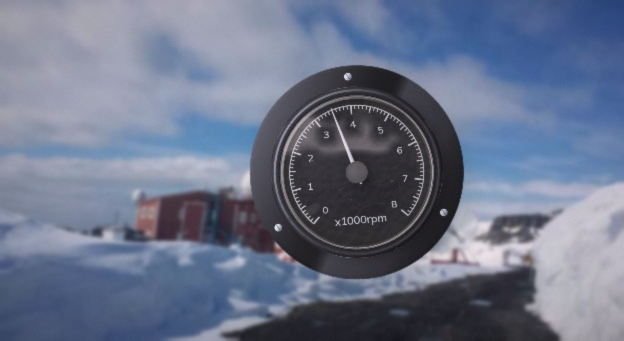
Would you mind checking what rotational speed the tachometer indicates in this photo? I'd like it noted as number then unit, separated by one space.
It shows 3500 rpm
